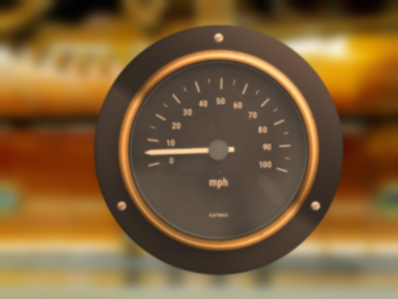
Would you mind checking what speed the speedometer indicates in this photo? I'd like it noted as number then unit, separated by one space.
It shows 5 mph
